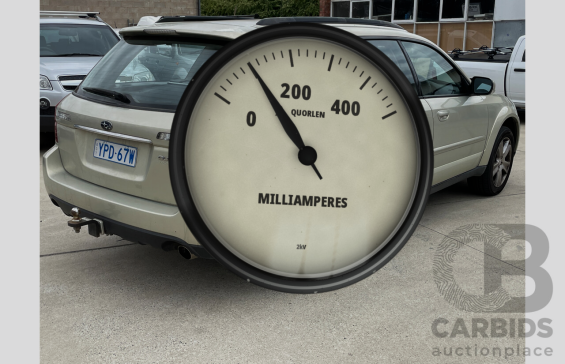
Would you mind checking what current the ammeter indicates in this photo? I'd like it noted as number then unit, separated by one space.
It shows 100 mA
